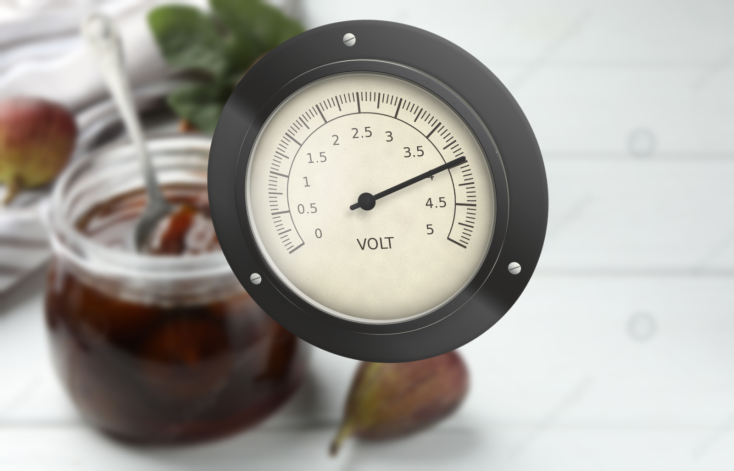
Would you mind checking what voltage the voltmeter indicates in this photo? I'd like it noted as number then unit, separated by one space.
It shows 3.95 V
